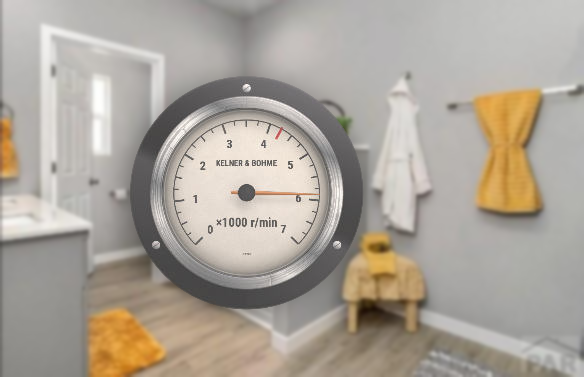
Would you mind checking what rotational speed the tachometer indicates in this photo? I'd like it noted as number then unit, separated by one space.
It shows 5875 rpm
